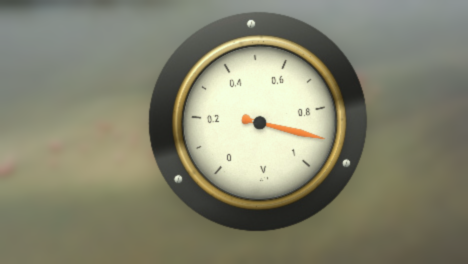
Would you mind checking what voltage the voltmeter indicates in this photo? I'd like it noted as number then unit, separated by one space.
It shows 0.9 V
